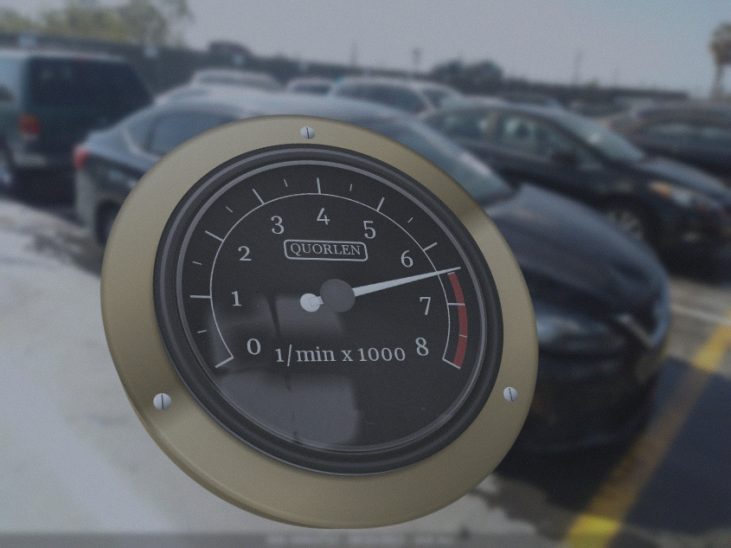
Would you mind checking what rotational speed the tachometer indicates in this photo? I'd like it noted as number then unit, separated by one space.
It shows 6500 rpm
